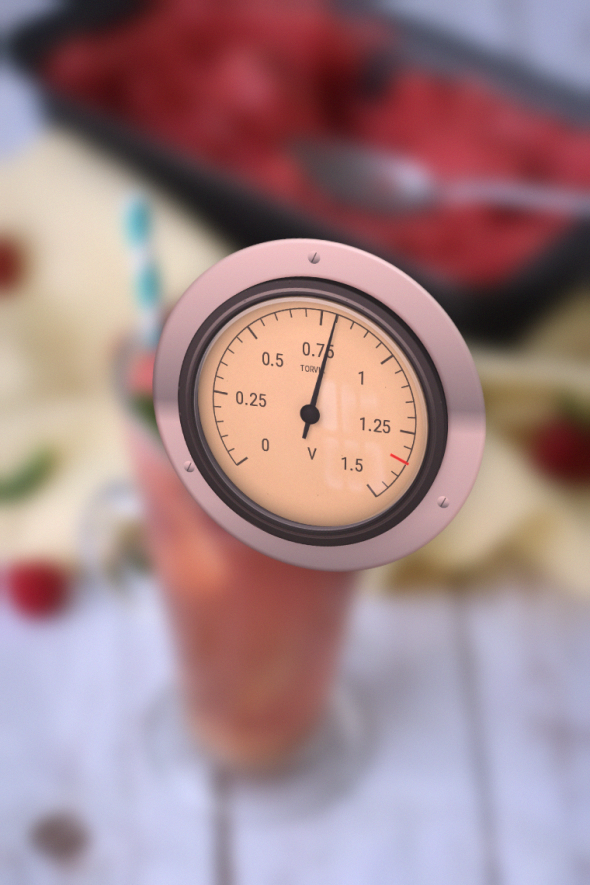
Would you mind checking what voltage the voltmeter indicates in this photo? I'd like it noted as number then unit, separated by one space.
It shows 0.8 V
